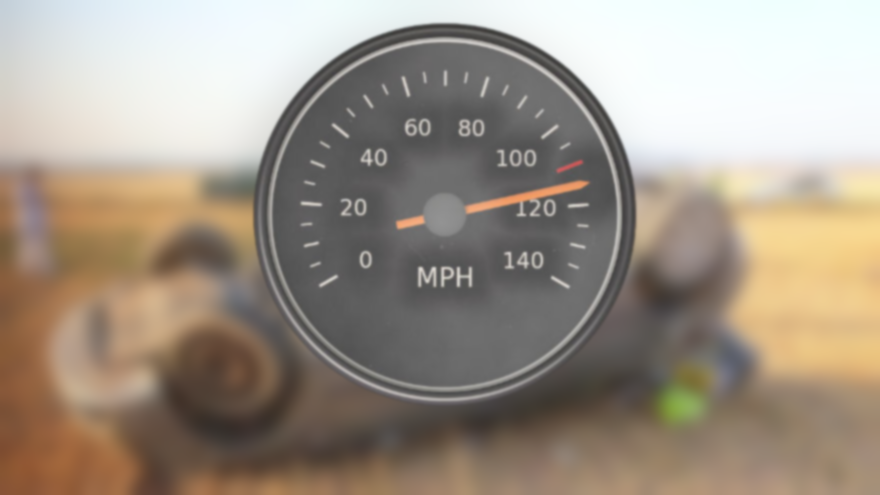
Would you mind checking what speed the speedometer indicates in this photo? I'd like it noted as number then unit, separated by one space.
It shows 115 mph
